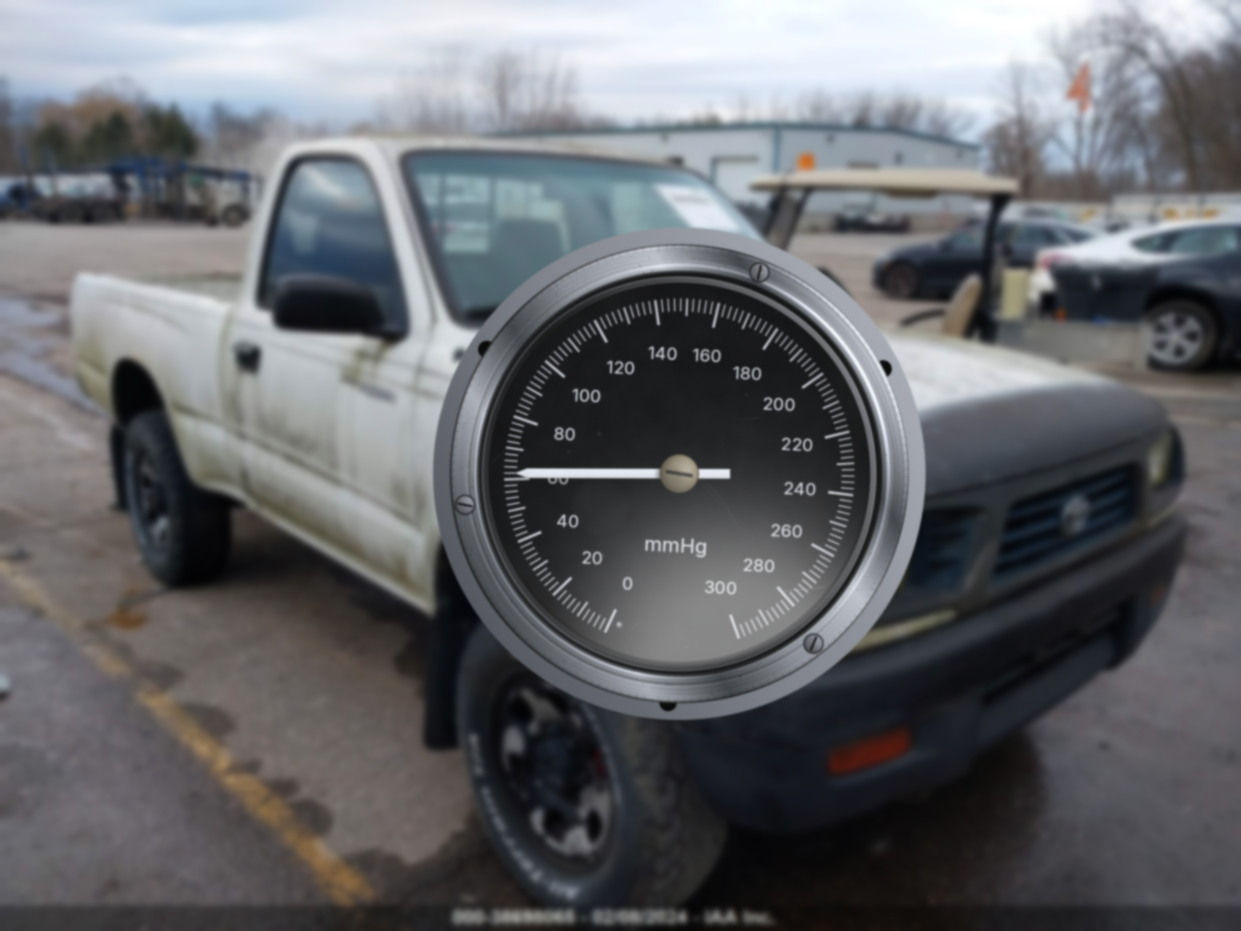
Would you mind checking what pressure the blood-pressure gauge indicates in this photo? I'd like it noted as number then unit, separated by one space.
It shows 62 mmHg
